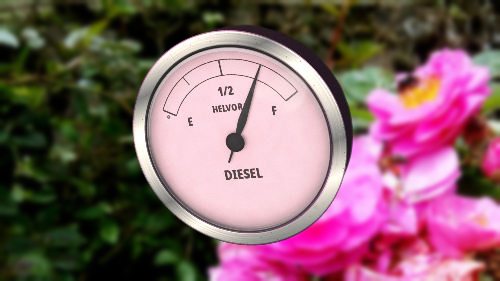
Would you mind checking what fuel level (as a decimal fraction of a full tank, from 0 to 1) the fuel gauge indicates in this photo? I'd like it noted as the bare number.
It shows 0.75
